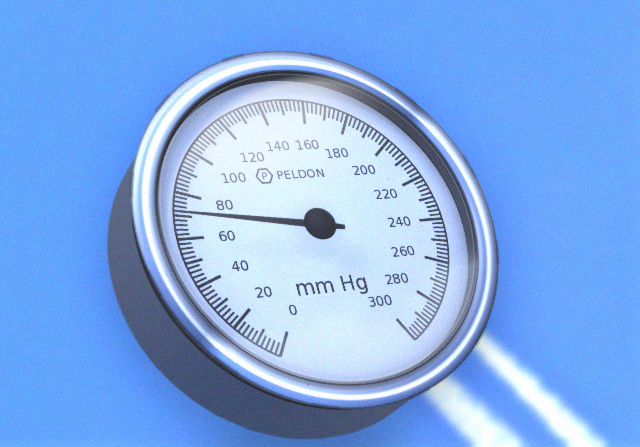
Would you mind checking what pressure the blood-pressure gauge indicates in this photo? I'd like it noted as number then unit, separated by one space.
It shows 70 mmHg
